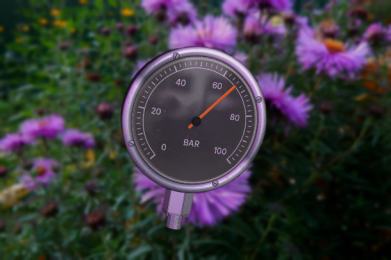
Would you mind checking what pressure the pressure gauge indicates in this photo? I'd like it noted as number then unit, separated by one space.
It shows 66 bar
